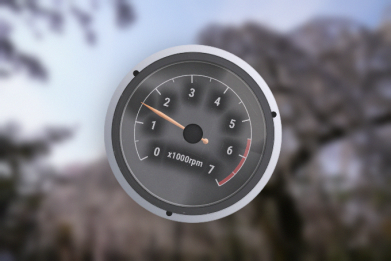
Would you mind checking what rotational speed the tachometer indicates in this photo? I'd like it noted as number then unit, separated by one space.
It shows 1500 rpm
